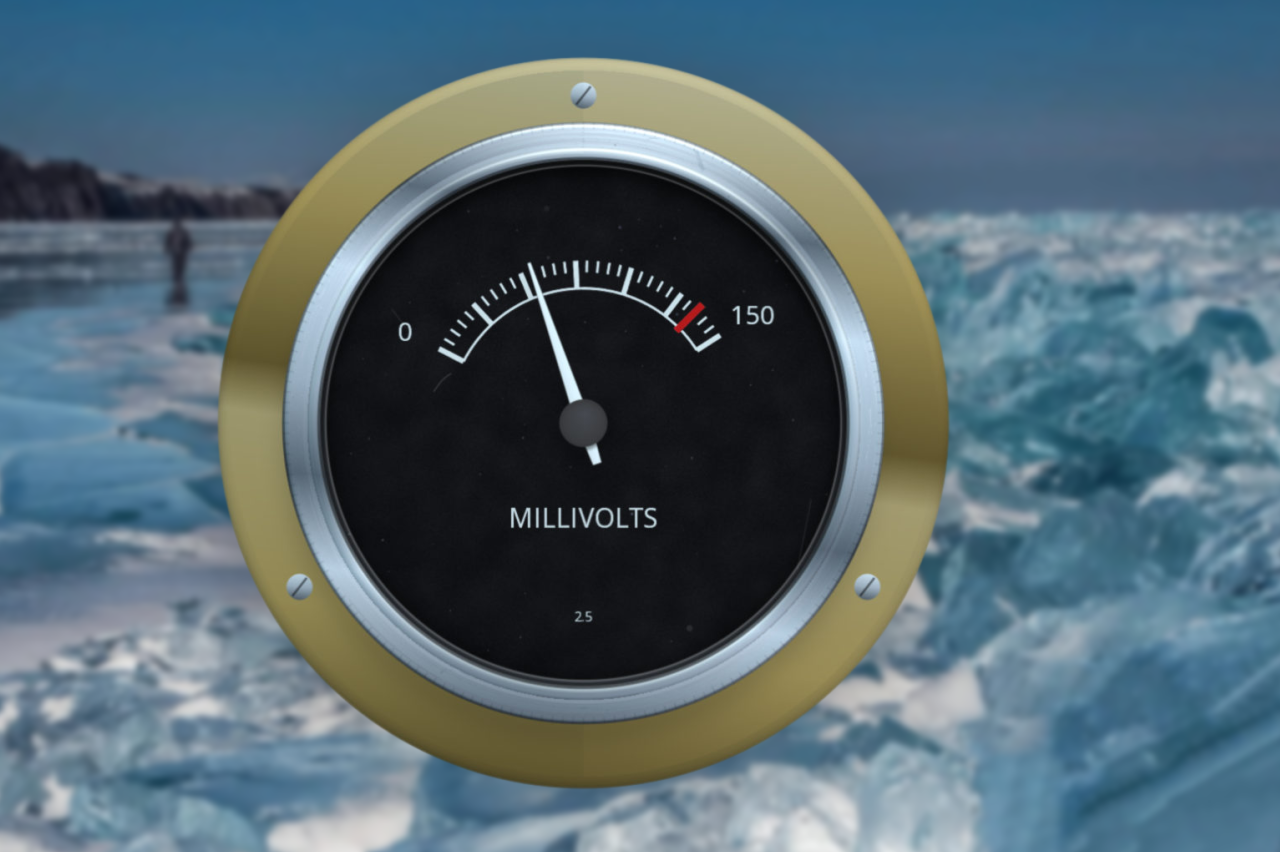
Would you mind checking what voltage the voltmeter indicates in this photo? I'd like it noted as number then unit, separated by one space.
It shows 55 mV
